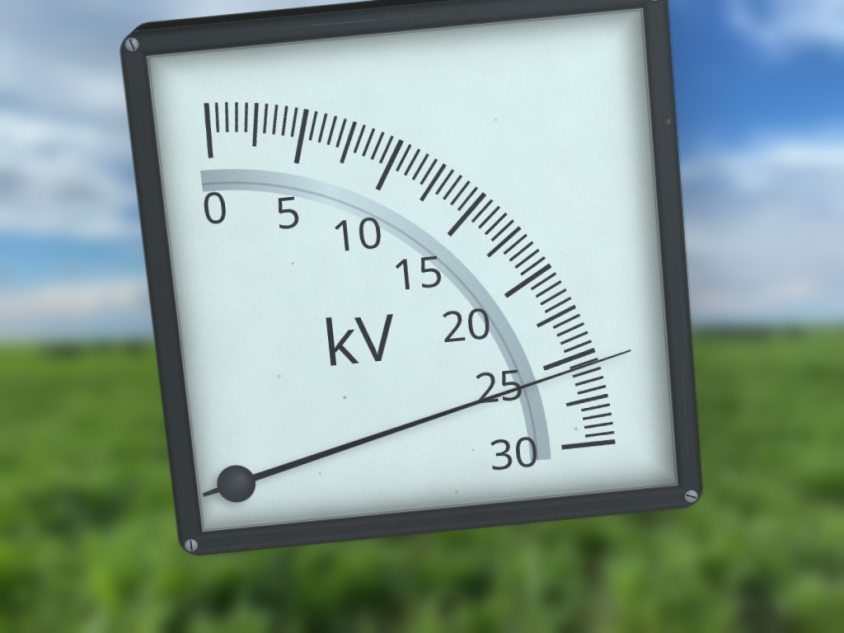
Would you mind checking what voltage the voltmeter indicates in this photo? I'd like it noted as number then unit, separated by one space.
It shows 25.5 kV
